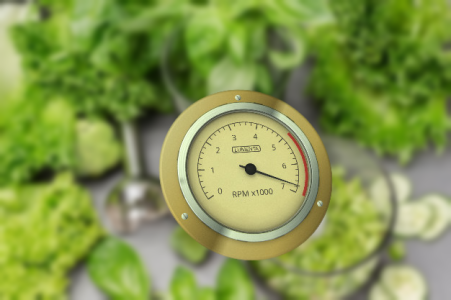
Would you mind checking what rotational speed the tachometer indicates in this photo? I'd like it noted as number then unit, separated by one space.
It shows 6800 rpm
